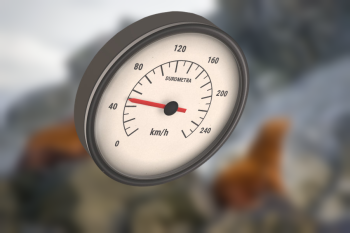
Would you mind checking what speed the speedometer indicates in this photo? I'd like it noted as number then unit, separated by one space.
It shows 50 km/h
